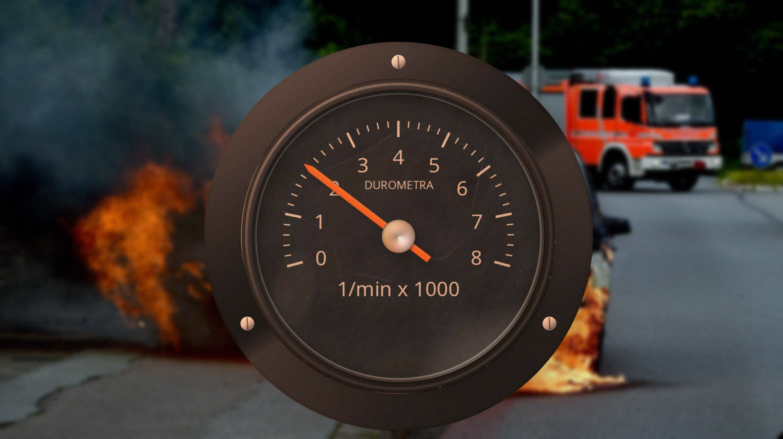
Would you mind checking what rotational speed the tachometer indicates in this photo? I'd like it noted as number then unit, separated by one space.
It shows 2000 rpm
